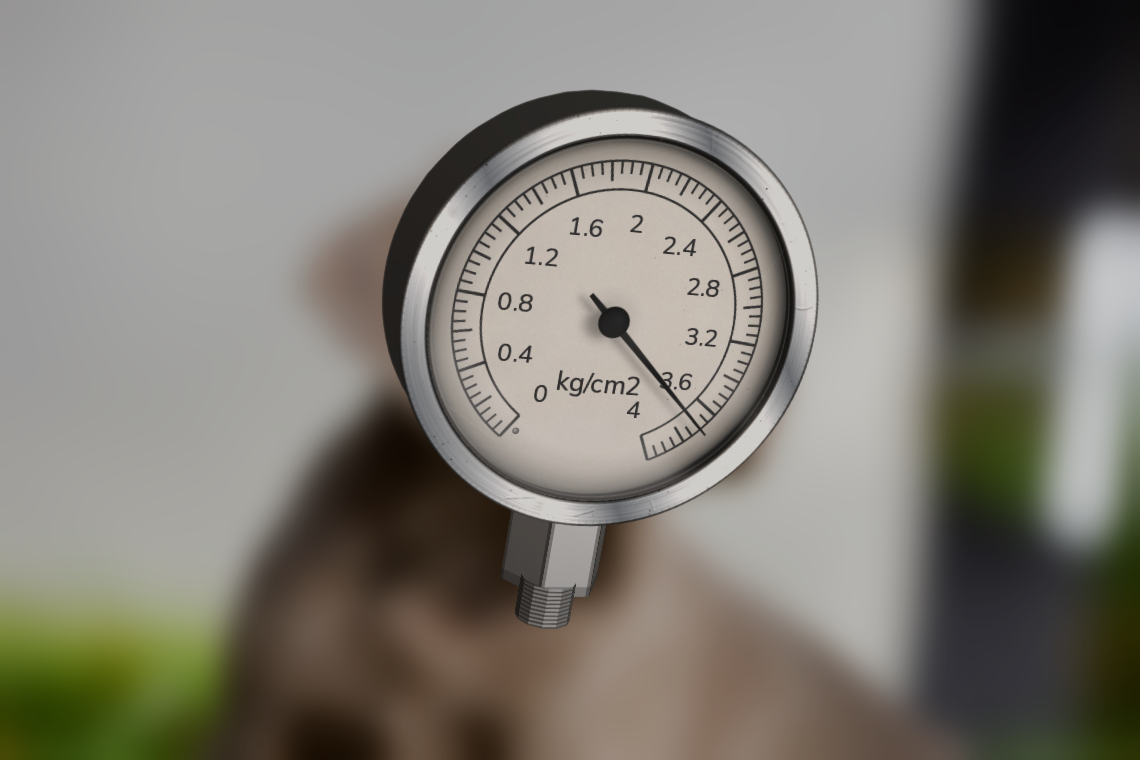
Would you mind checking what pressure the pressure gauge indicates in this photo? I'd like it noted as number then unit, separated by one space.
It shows 3.7 kg/cm²
